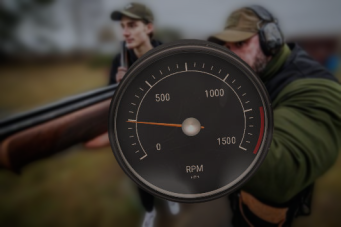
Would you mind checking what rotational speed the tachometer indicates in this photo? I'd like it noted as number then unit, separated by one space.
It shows 250 rpm
